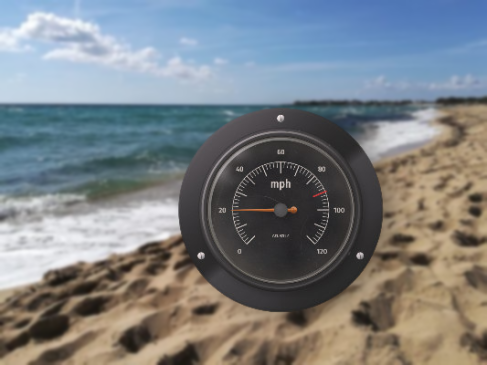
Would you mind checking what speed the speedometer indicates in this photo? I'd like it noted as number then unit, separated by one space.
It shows 20 mph
